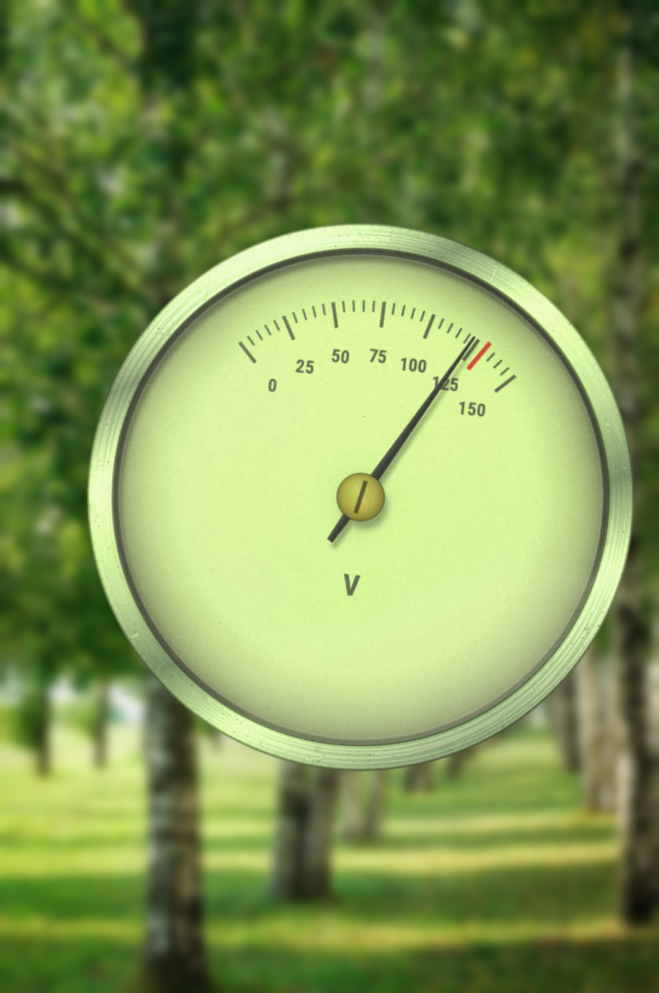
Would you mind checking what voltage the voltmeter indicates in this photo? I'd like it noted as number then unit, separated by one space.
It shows 122.5 V
